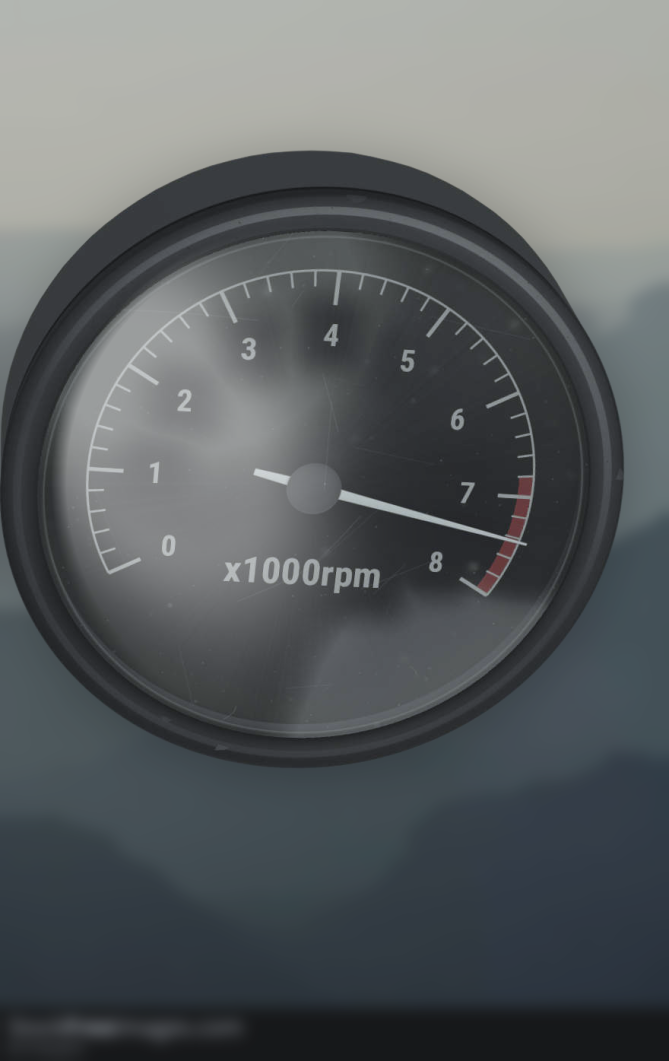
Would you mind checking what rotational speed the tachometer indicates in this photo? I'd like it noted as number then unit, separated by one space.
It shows 7400 rpm
